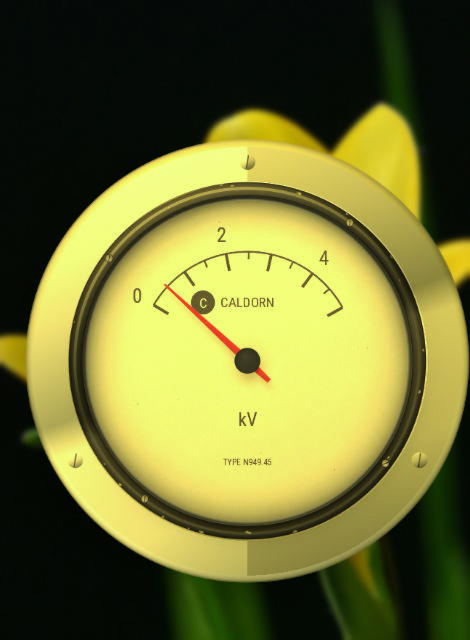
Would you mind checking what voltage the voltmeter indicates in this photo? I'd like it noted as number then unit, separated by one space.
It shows 0.5 kV
